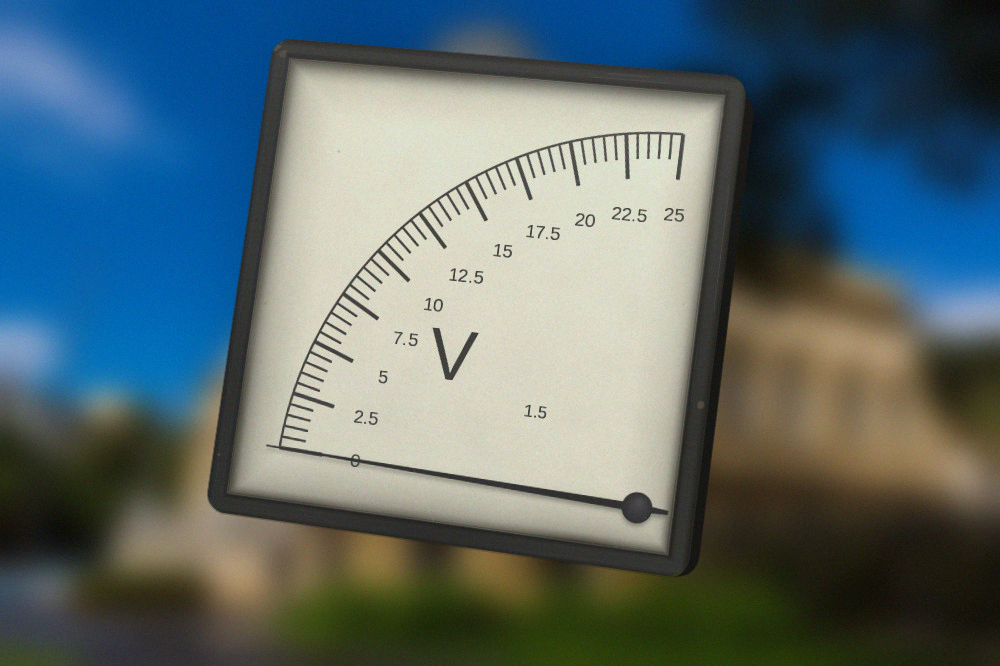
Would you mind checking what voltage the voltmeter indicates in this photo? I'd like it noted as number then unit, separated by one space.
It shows 0 V
